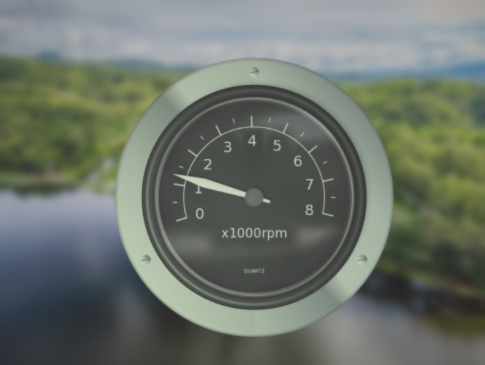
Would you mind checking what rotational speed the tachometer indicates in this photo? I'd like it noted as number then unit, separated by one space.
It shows 1250 rpm
